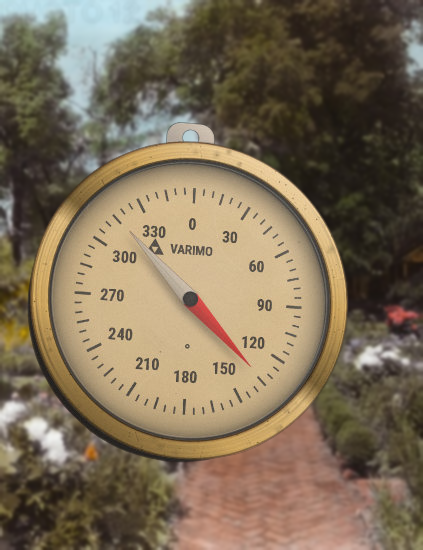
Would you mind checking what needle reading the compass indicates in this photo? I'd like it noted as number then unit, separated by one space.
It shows 135 °
